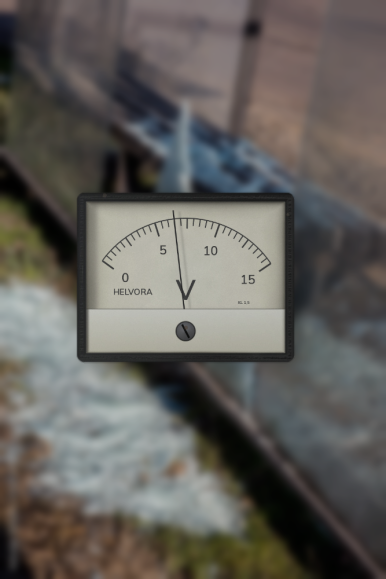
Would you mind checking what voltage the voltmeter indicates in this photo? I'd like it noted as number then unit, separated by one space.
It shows 6.5 V
